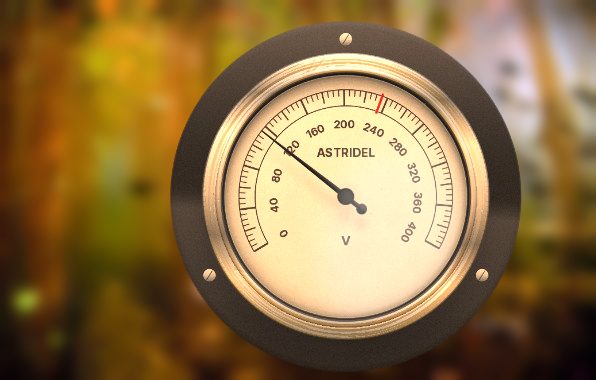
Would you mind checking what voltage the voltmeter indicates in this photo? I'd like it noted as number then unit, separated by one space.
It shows 115 V
